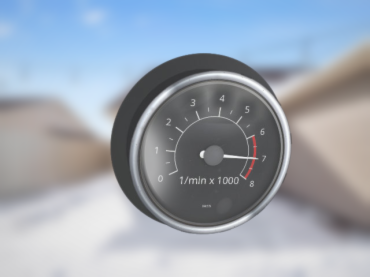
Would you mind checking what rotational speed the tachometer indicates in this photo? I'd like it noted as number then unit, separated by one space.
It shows 7000 rpm
